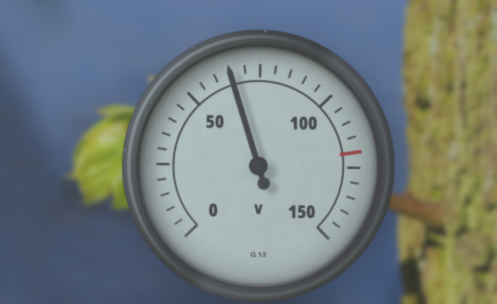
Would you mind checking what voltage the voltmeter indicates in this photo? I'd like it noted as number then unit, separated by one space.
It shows 65 V
